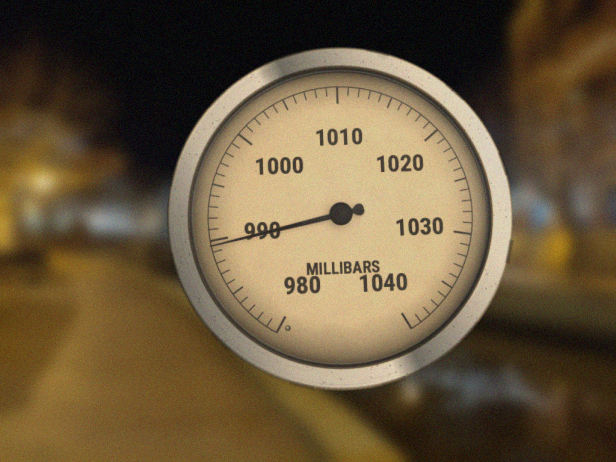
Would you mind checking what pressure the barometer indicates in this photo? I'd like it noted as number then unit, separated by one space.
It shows 989.5 mbar
